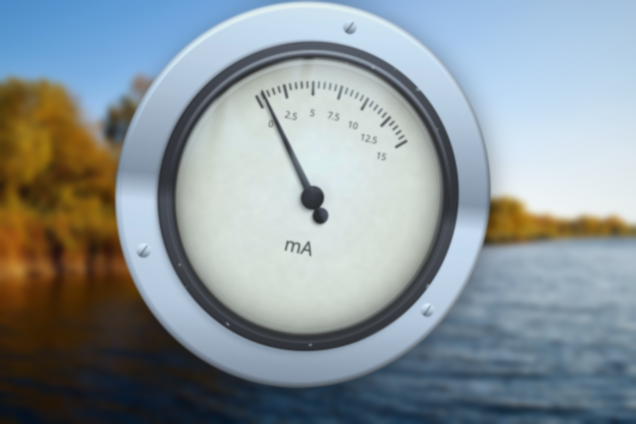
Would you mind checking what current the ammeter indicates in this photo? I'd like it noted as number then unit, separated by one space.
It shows 0.5 mA
